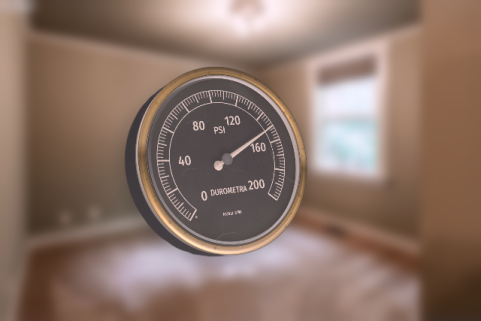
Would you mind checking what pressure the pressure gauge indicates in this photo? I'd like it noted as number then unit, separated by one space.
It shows 150 psi
